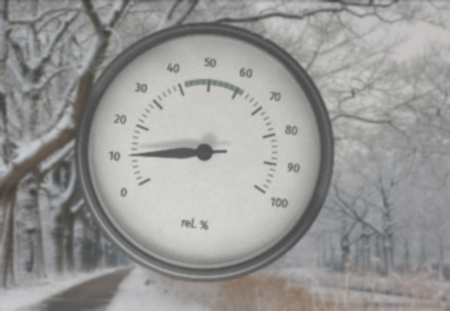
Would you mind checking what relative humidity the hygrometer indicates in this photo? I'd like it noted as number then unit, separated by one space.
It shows 10 %
